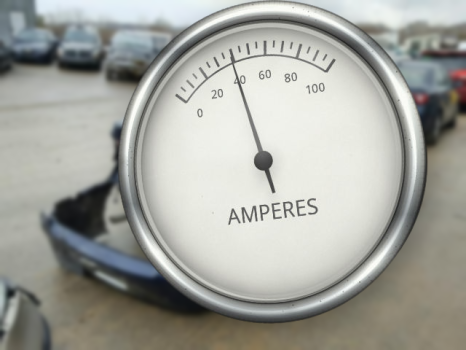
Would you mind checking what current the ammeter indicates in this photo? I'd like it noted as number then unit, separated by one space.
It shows 40 A
